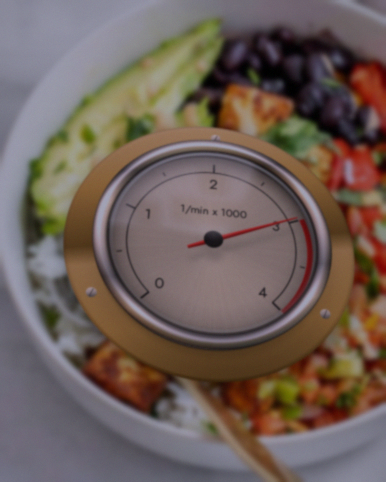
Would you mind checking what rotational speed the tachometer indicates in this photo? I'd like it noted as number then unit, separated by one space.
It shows 3000 rpm
